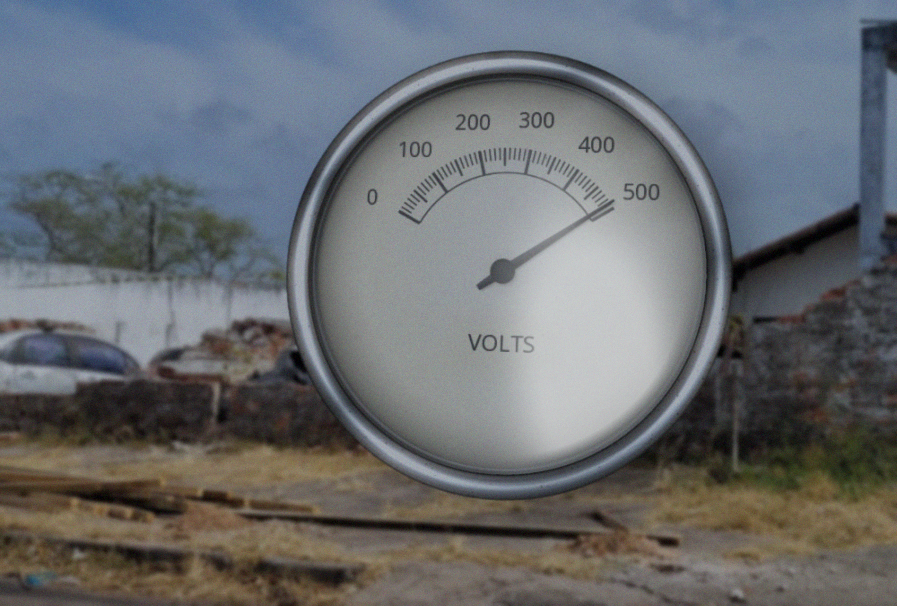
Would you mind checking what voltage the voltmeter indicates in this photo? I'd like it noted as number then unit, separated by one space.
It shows 490 V
